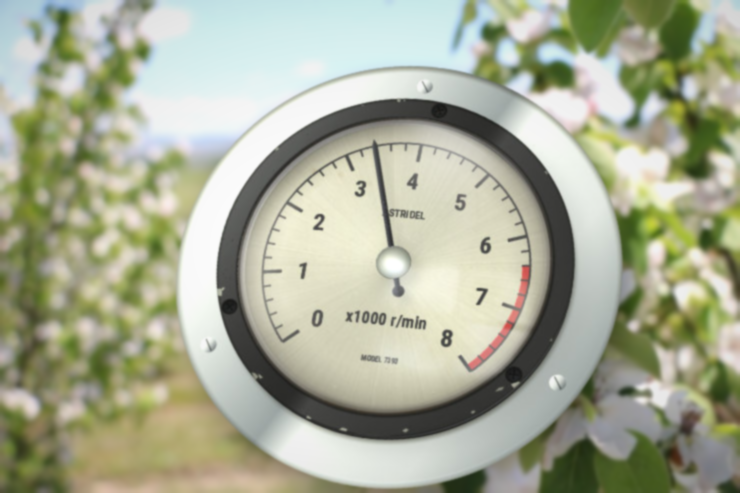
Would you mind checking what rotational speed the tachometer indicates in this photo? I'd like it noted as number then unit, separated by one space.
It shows 3400 rpm
